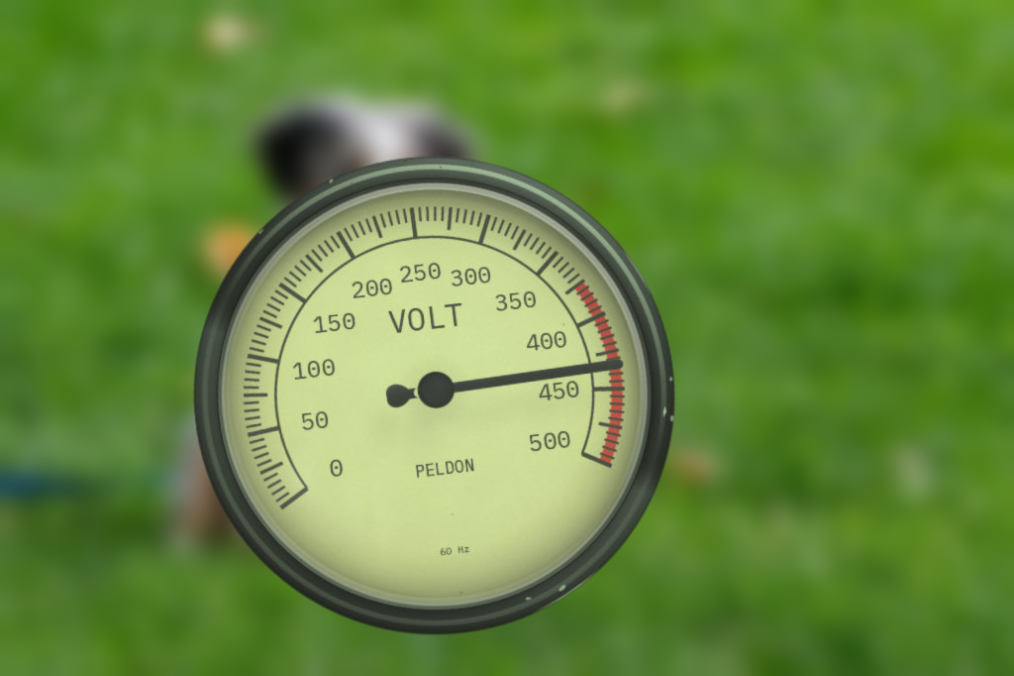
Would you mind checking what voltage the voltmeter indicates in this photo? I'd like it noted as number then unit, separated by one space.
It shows 435 V
